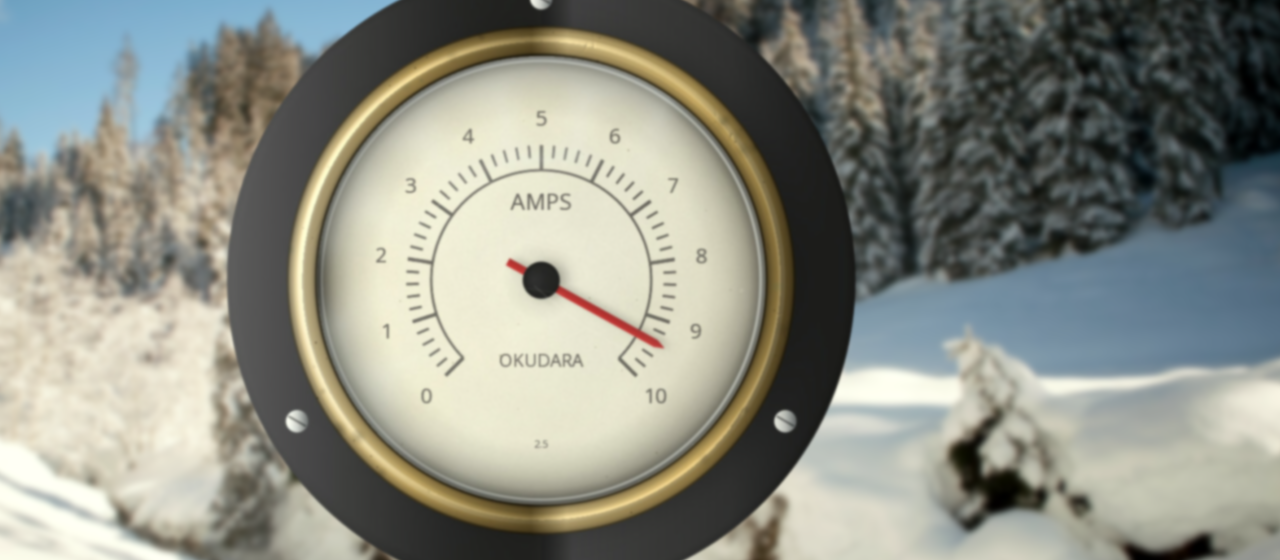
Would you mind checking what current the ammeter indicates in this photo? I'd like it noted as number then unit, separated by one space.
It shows 9.4 A
